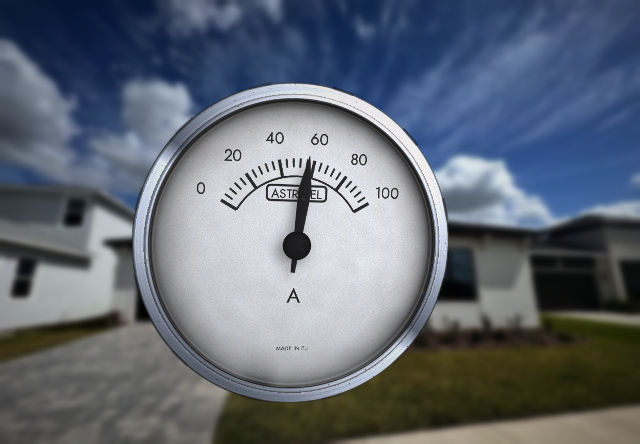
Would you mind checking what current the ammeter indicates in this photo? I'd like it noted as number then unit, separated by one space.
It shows 56 A
